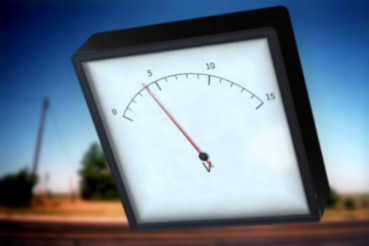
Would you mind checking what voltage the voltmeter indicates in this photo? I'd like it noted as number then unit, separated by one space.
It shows 4 V
